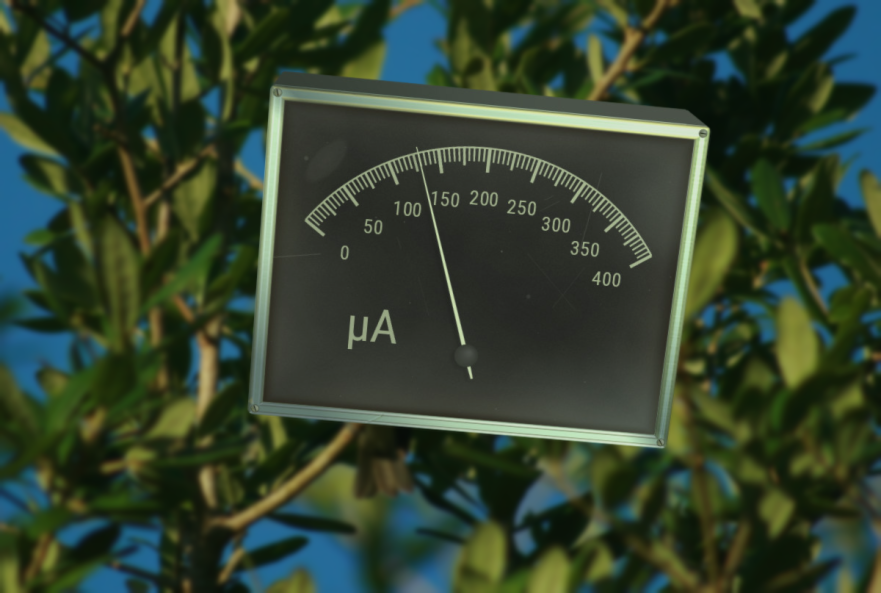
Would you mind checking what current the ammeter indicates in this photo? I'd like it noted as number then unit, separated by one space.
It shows 130 µA
